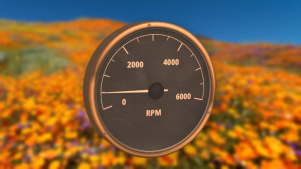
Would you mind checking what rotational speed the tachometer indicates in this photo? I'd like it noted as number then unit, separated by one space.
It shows 500 rpm
